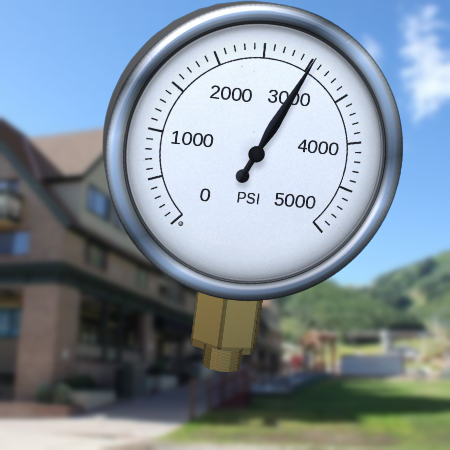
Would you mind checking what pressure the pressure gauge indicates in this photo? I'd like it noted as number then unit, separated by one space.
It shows 3000 psi
